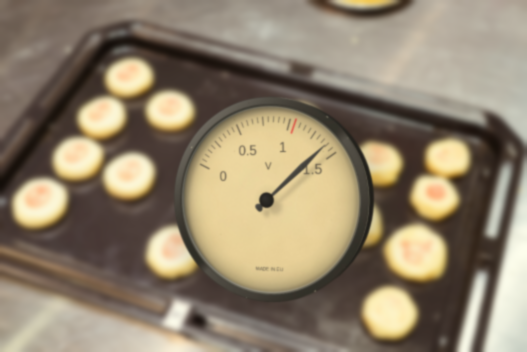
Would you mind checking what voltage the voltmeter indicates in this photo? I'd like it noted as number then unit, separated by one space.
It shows 1.4 V
